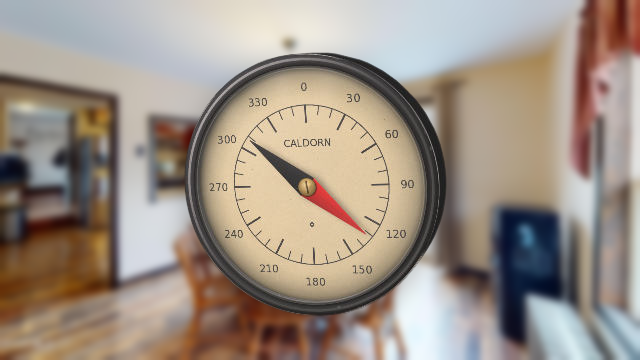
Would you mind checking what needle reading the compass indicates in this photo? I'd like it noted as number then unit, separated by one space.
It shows 130 °
